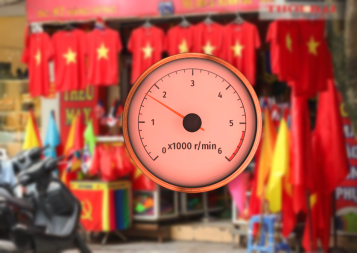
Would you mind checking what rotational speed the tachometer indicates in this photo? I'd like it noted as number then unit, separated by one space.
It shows 1700 rpm
